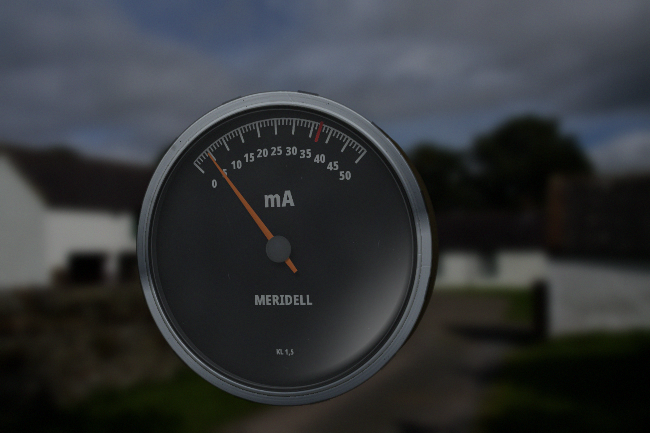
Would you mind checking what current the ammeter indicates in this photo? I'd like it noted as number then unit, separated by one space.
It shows 5 mA
